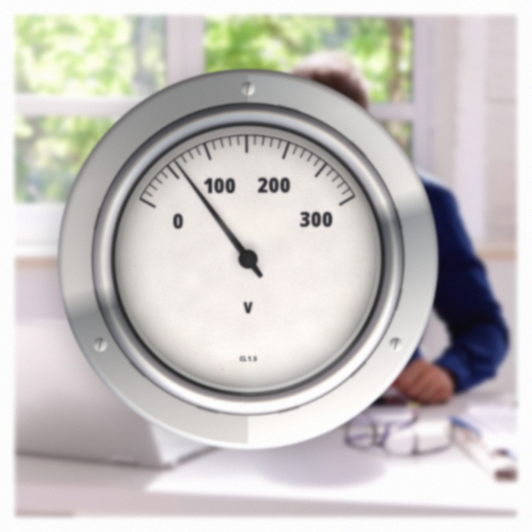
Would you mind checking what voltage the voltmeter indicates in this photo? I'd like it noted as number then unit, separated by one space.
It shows 60 V
